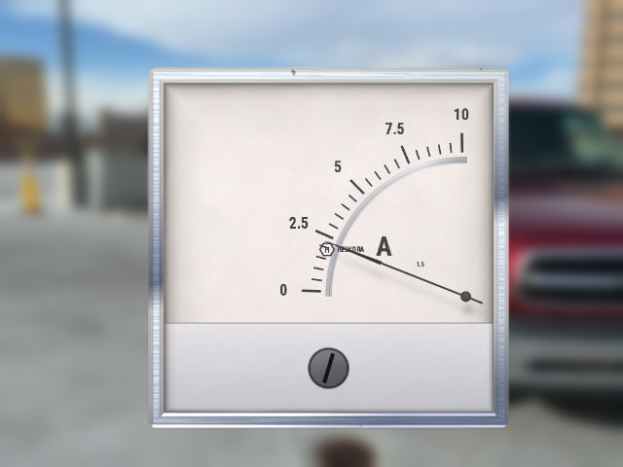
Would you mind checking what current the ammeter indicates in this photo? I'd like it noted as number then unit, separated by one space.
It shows 2.25 A
